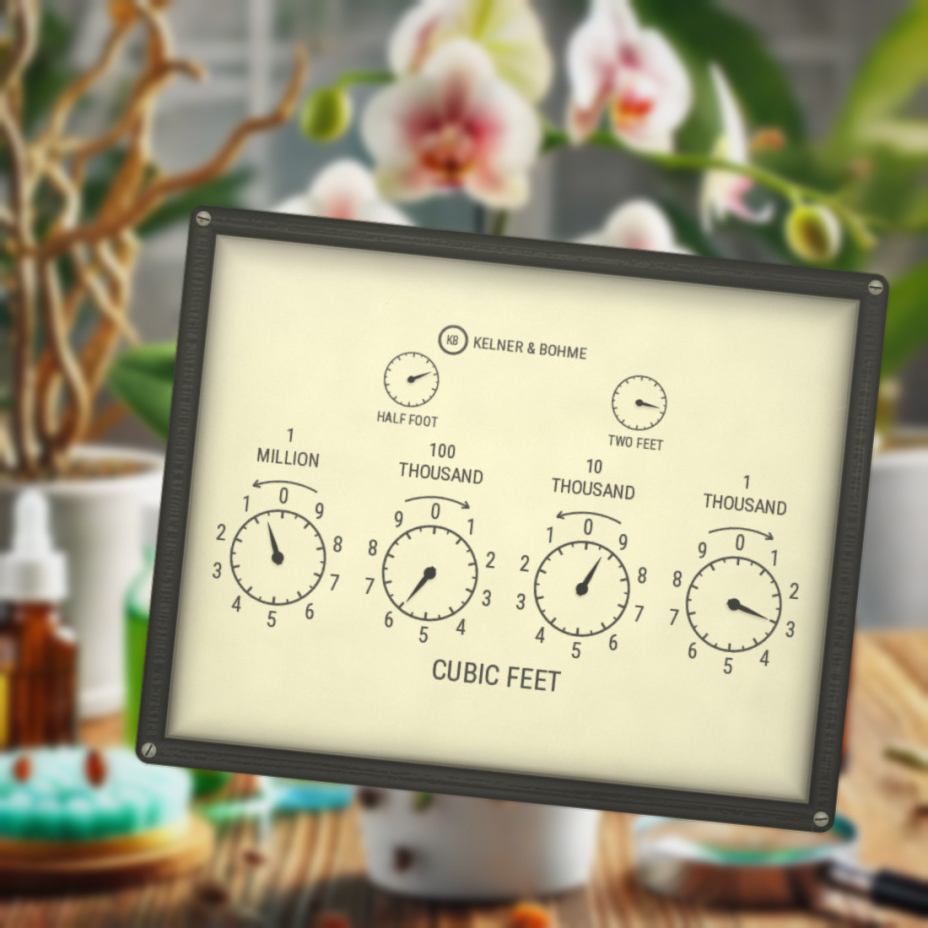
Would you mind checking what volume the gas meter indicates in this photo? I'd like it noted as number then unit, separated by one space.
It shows 59300 ft³
